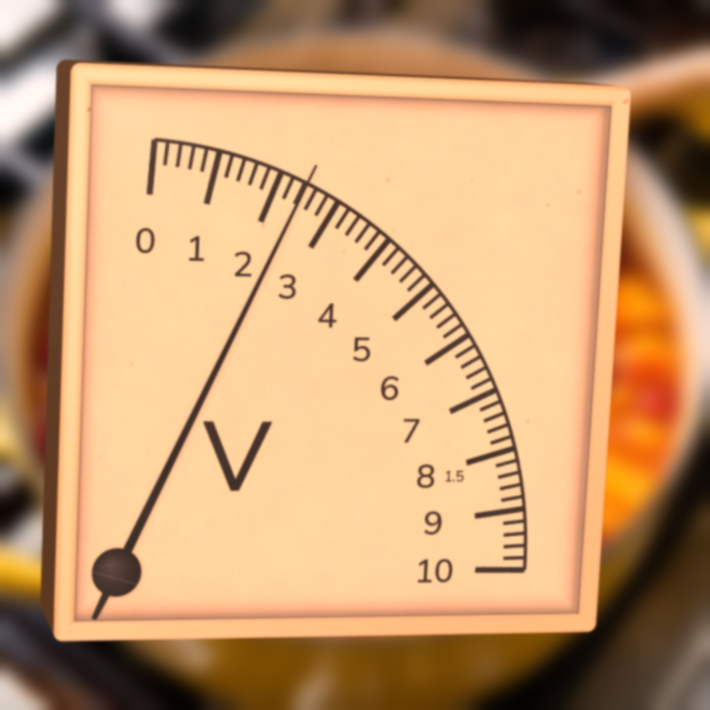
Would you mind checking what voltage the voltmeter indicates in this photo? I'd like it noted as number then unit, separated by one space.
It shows 2.4 V
